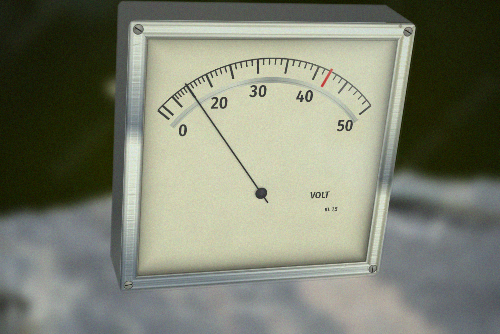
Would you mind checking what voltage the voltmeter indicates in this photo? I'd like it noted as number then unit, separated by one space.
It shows 15 V
